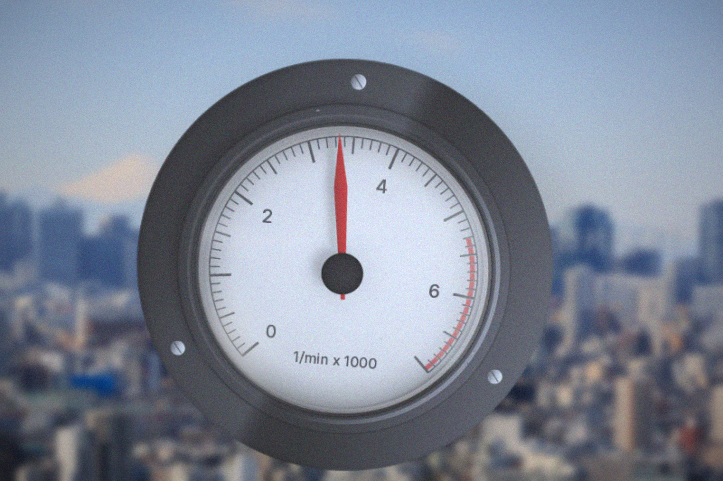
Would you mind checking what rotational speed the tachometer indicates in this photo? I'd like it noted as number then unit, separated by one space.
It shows 3350 rpm
